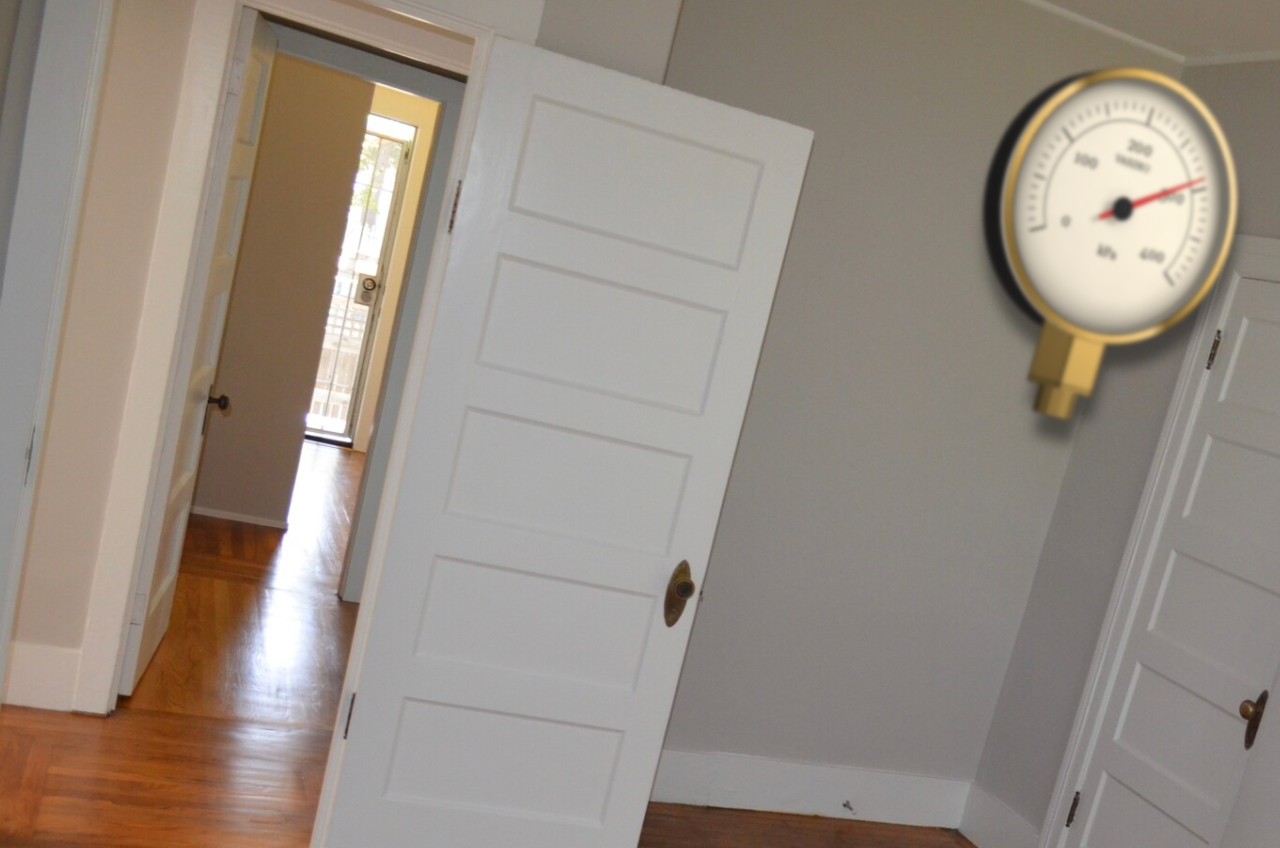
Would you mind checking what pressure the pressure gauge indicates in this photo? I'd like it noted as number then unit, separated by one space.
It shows 290 kPa
